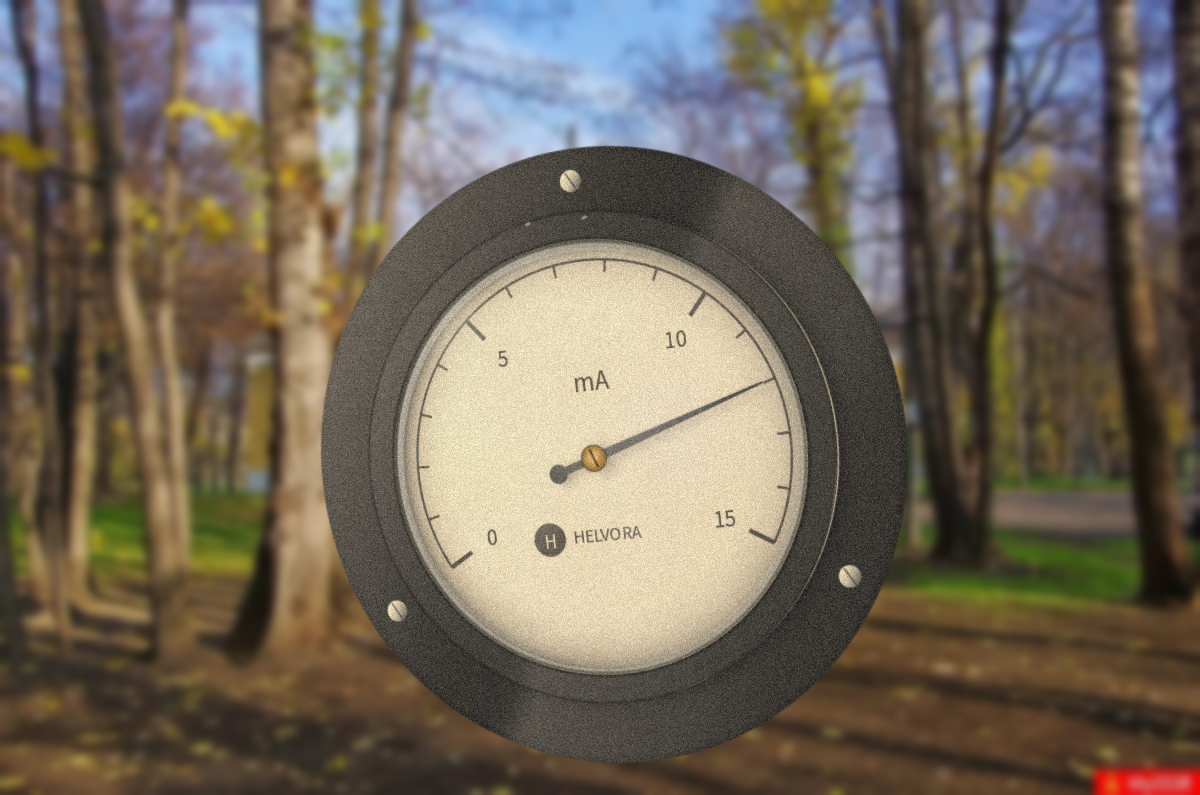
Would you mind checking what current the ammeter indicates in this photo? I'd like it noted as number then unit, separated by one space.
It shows 12 mA
